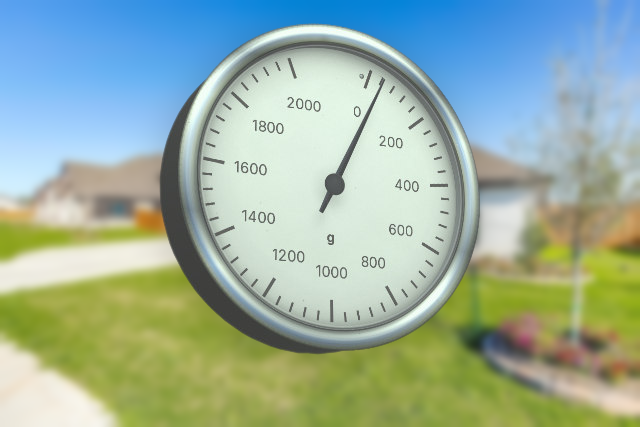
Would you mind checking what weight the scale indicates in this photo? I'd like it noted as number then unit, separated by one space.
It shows 40 g
